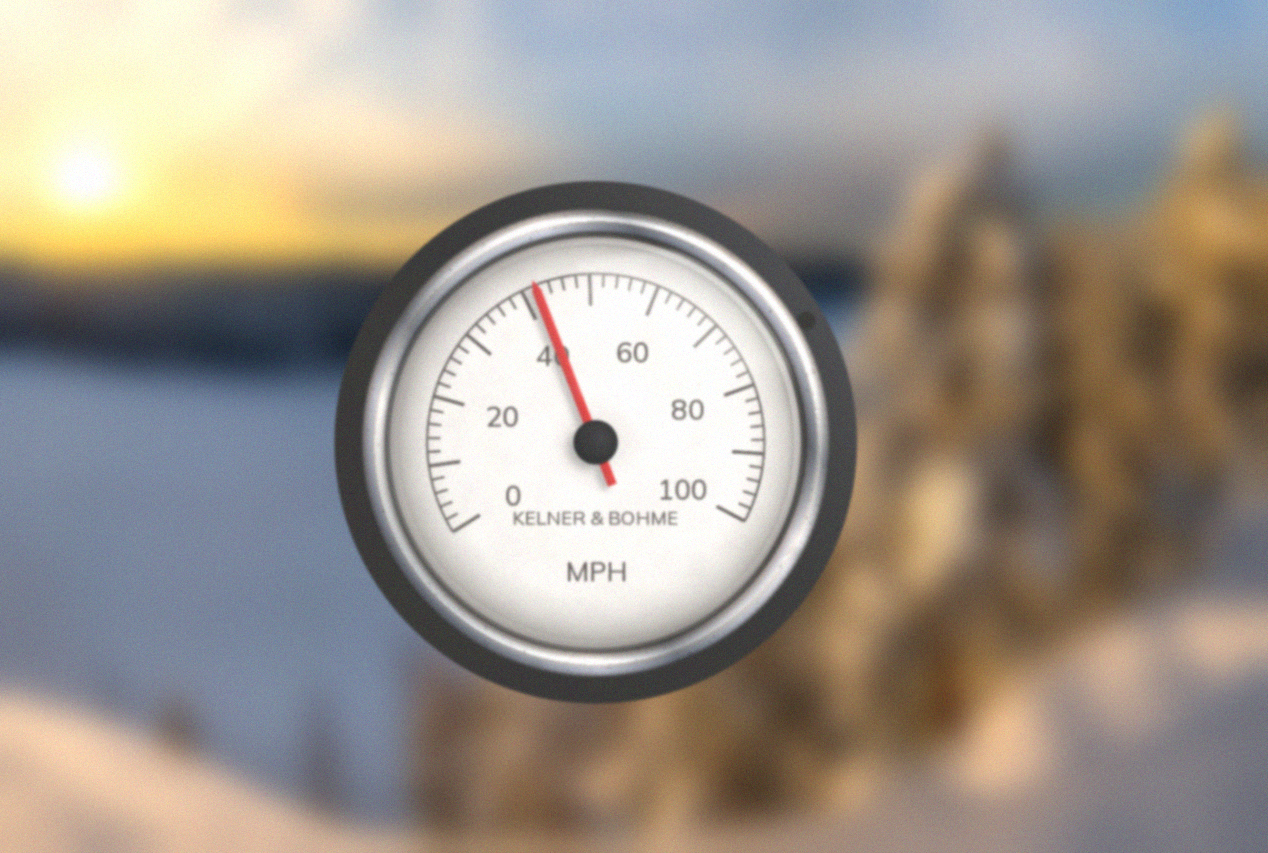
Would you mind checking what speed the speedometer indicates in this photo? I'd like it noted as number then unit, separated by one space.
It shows 42 mph
